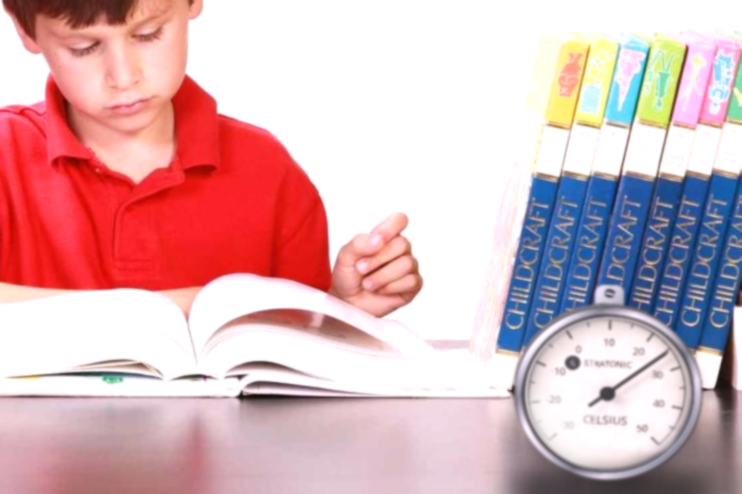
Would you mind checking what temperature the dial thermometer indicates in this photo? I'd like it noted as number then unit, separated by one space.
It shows 25 °C
